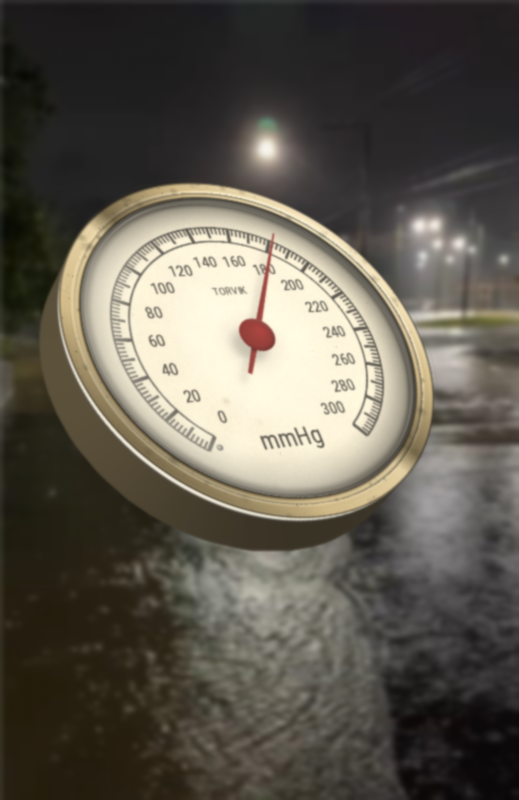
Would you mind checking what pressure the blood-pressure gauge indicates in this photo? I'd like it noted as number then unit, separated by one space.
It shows 180 mmHg
